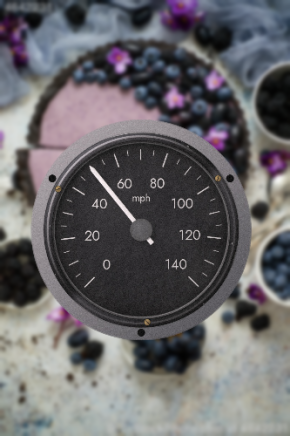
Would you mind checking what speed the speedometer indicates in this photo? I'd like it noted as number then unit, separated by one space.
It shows 50 mph
